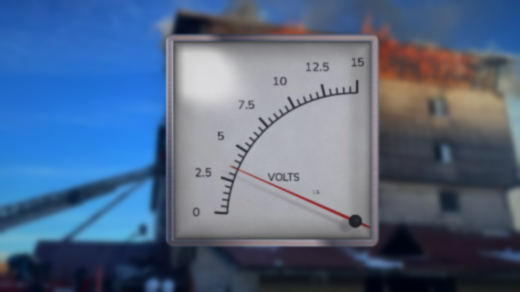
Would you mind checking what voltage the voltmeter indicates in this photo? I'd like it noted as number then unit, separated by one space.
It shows 3.5 V
